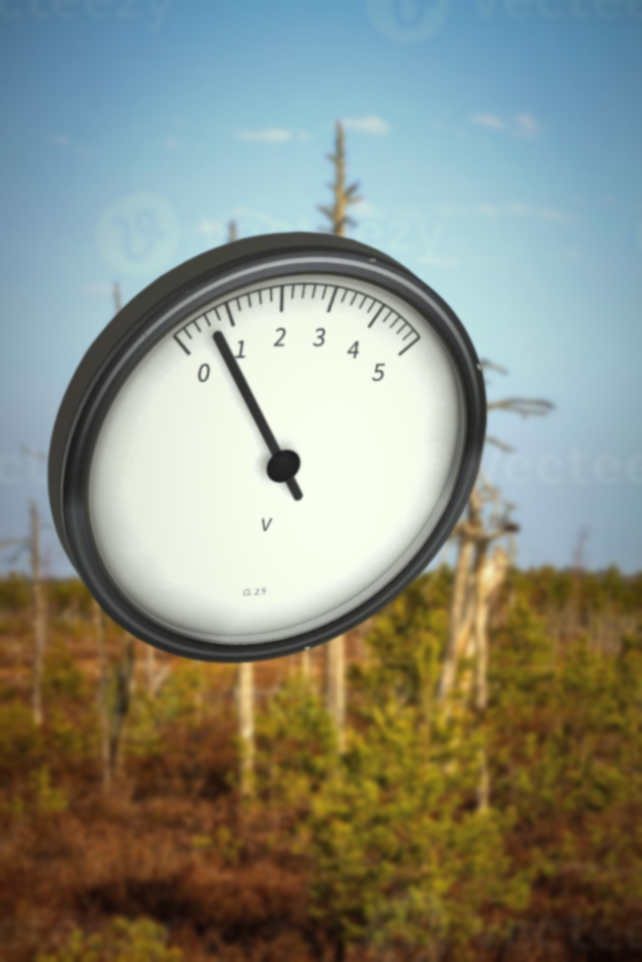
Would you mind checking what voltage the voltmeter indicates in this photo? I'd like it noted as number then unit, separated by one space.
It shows 0.6 V
